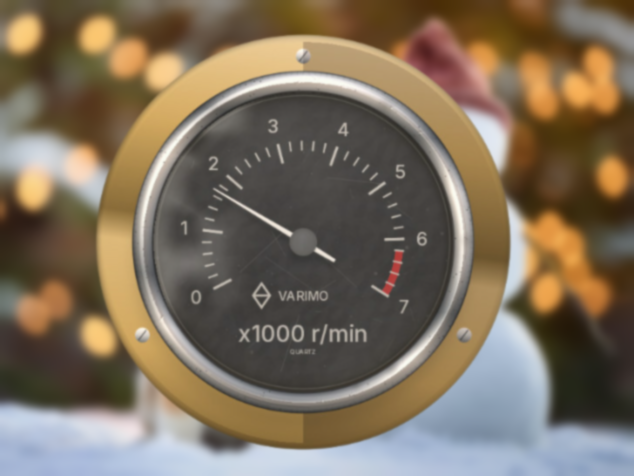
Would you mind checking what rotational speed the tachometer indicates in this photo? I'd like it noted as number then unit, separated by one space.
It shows 1700 rpm
